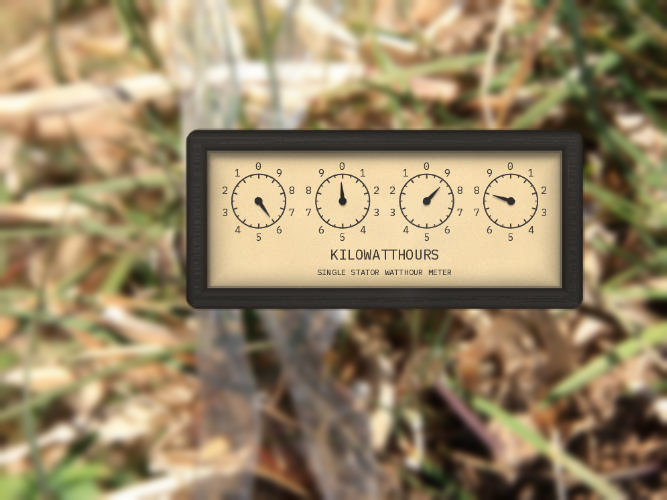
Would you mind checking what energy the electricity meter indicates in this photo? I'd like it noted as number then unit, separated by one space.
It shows 5988 kWh
